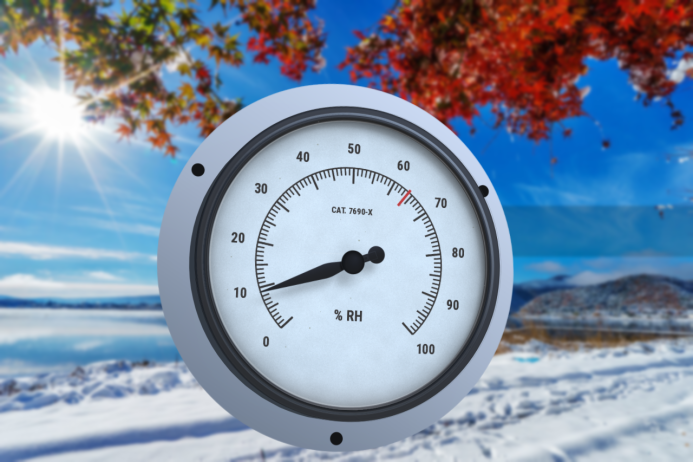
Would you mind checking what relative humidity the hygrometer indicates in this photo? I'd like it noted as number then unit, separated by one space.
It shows 9 %
